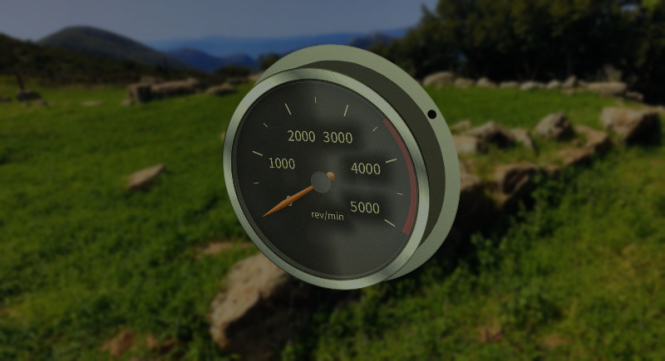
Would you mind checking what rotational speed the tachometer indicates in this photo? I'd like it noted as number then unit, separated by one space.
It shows 0 rpm
